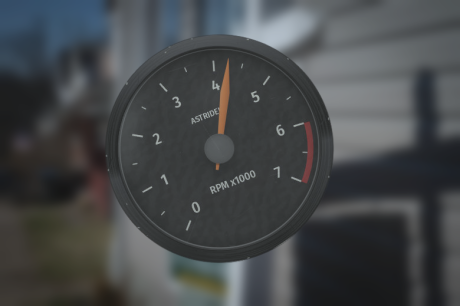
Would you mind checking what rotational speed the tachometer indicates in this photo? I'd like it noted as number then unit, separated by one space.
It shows 4250 rpm
